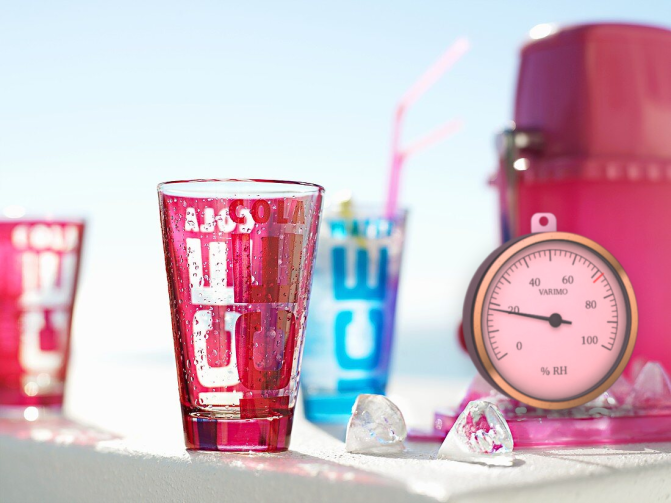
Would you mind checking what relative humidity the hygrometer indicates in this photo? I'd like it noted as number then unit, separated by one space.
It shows 18 %
